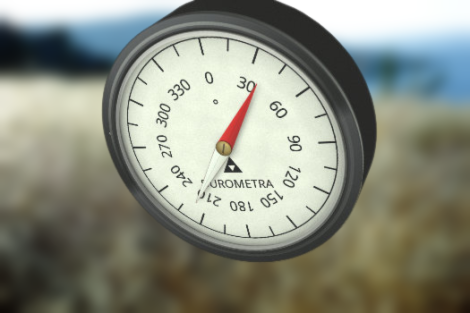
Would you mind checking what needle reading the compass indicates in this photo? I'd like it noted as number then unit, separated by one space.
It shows 37.5 °
